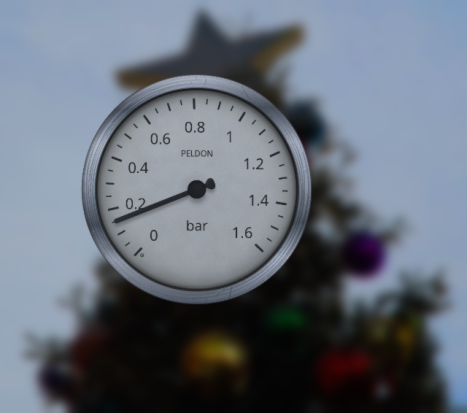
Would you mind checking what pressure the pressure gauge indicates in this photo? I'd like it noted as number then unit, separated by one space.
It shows 0.15 bar
